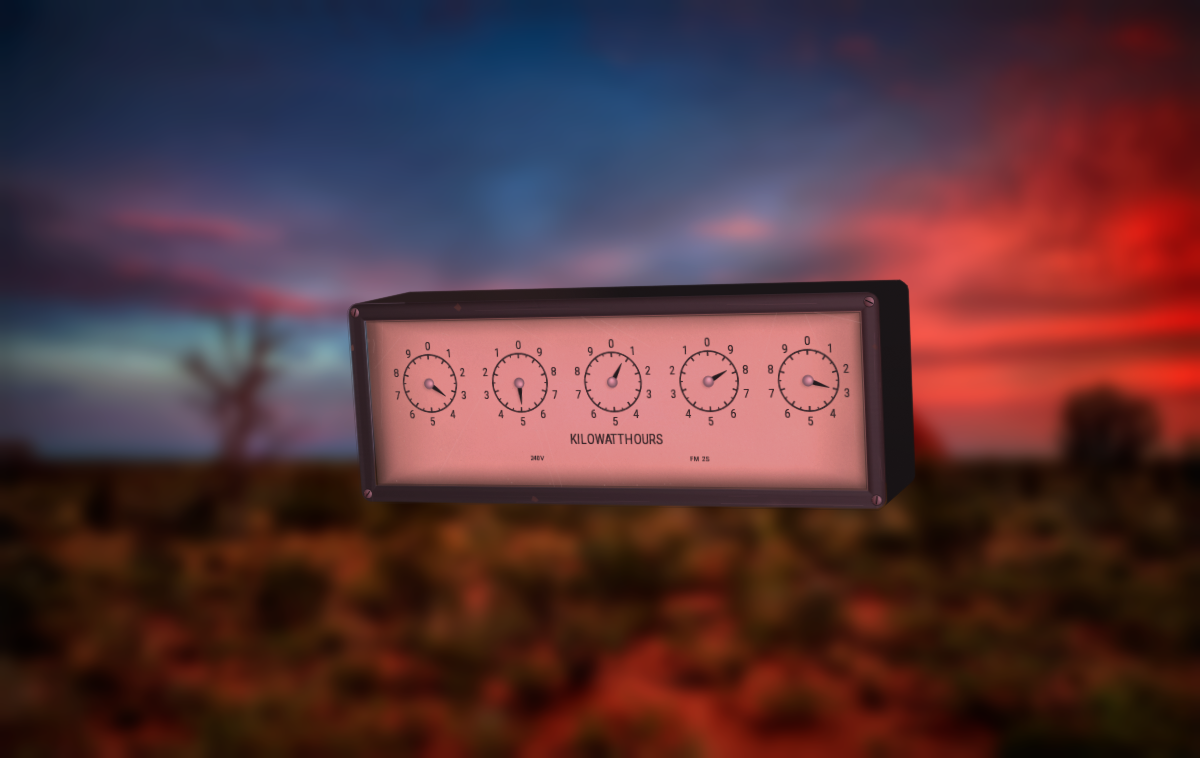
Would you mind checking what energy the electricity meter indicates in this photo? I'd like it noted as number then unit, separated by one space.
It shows 35083 kWh
